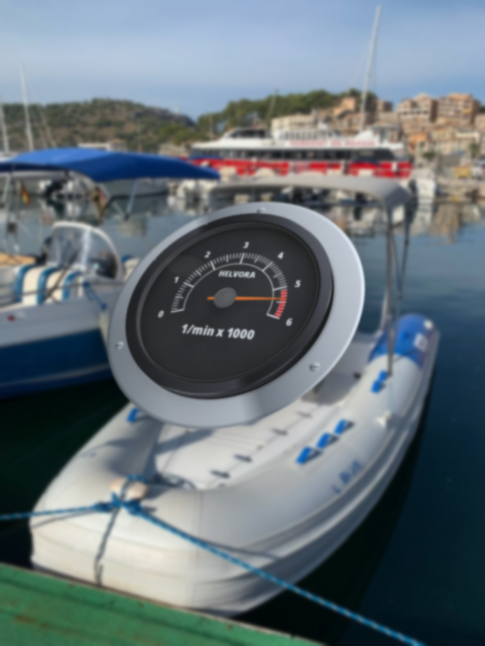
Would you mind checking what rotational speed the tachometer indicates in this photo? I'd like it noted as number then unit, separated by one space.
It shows 5500 rpm
